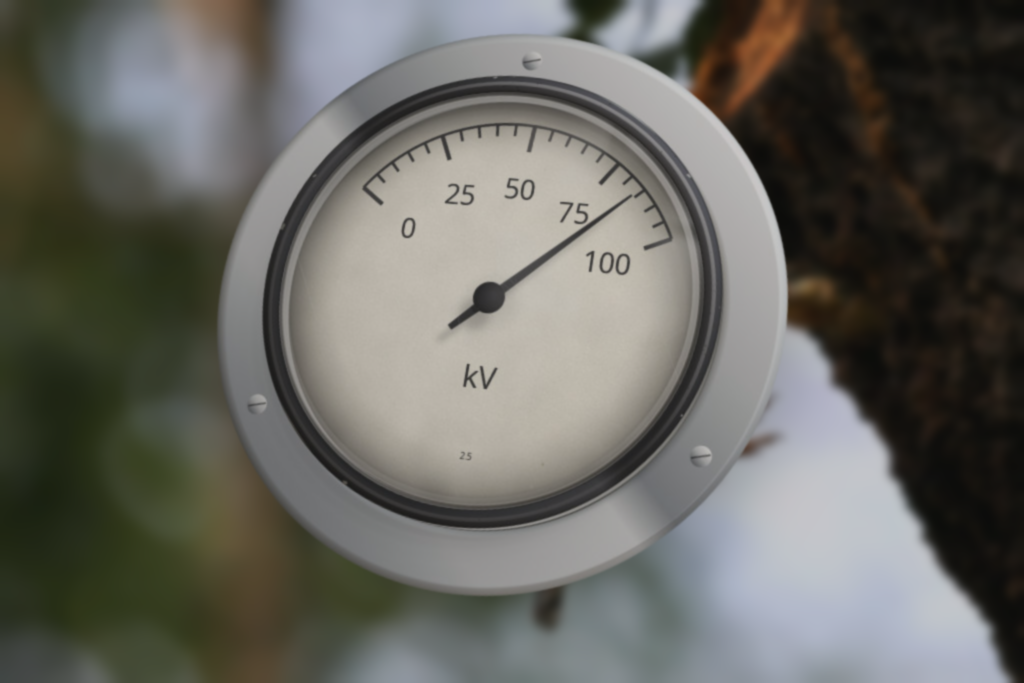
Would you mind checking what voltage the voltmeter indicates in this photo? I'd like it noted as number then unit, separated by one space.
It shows 85 kV
